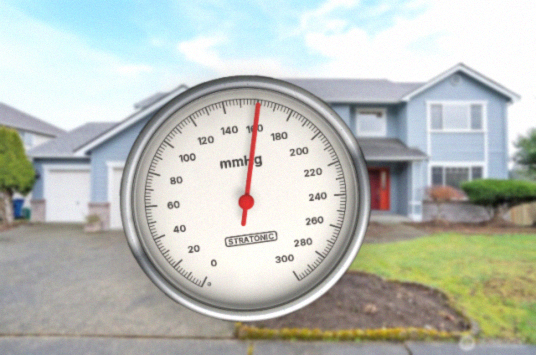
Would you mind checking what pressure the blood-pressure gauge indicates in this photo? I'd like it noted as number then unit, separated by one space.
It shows 160 mmHg
